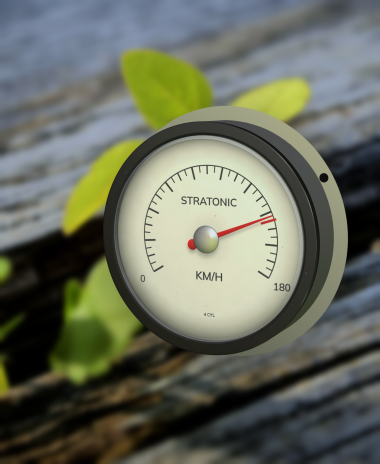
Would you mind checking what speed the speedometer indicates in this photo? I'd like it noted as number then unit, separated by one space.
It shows 142.5 km/h
